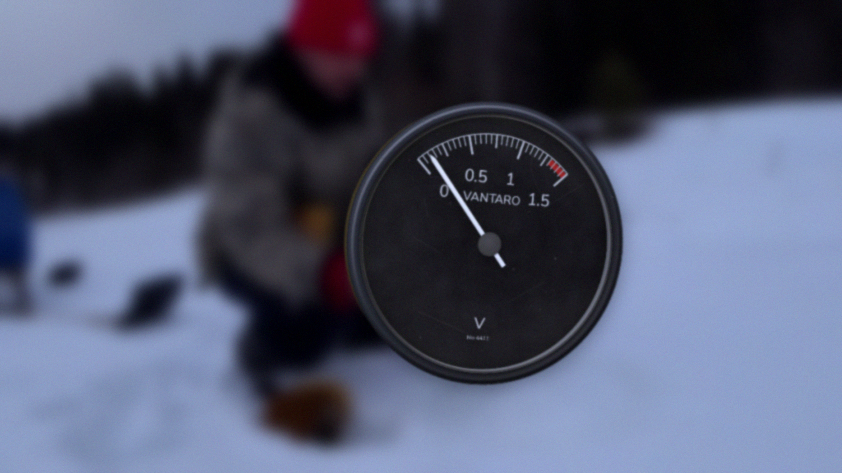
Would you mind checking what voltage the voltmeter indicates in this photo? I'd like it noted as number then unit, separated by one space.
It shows 0.1 V
